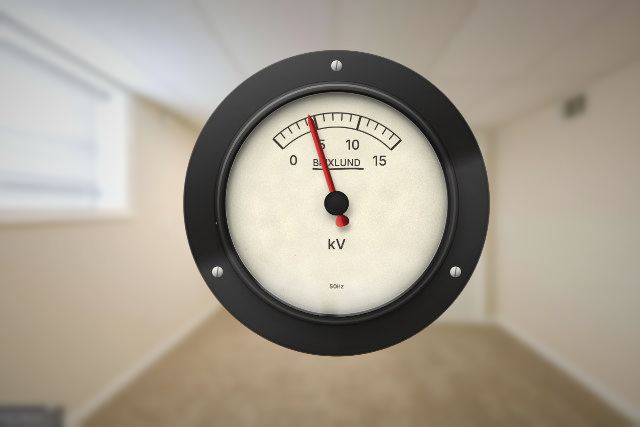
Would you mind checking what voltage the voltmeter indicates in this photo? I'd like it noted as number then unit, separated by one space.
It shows 4.5 kV
